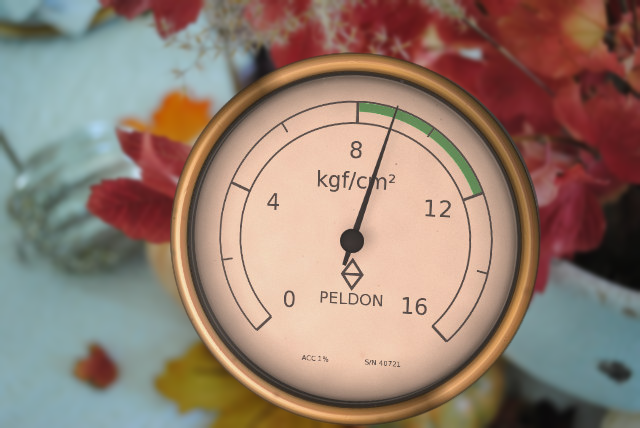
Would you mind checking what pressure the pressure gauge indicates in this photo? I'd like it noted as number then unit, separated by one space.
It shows 9 kg/cm²
